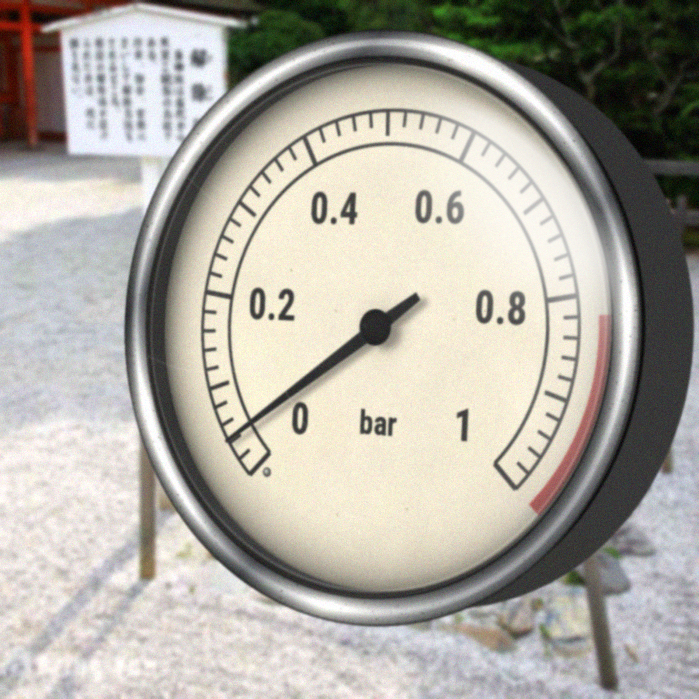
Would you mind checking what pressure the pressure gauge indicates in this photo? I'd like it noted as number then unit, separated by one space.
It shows 0.04 bar
